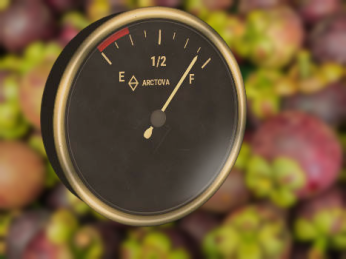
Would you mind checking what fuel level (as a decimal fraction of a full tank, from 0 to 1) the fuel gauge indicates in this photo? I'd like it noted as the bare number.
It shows 0.875
